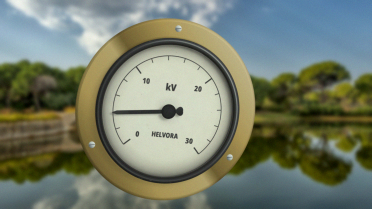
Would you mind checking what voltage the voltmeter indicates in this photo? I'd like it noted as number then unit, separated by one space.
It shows 4 kV
